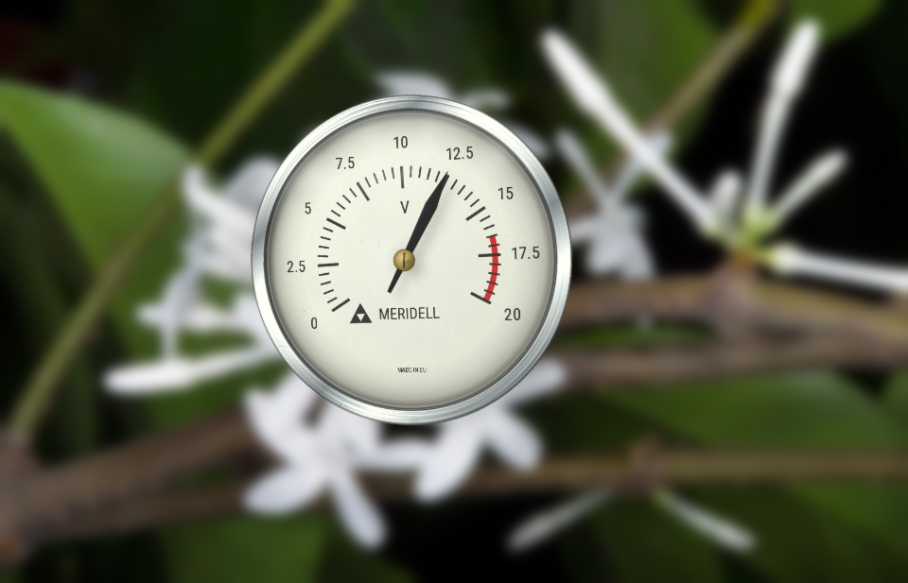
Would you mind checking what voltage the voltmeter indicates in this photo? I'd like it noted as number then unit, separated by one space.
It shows 12.5 V
